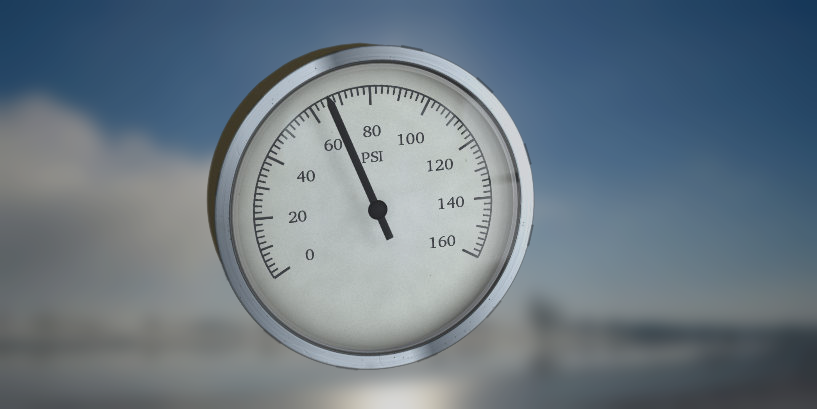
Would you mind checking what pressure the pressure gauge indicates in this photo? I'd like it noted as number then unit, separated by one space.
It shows 66 psi
